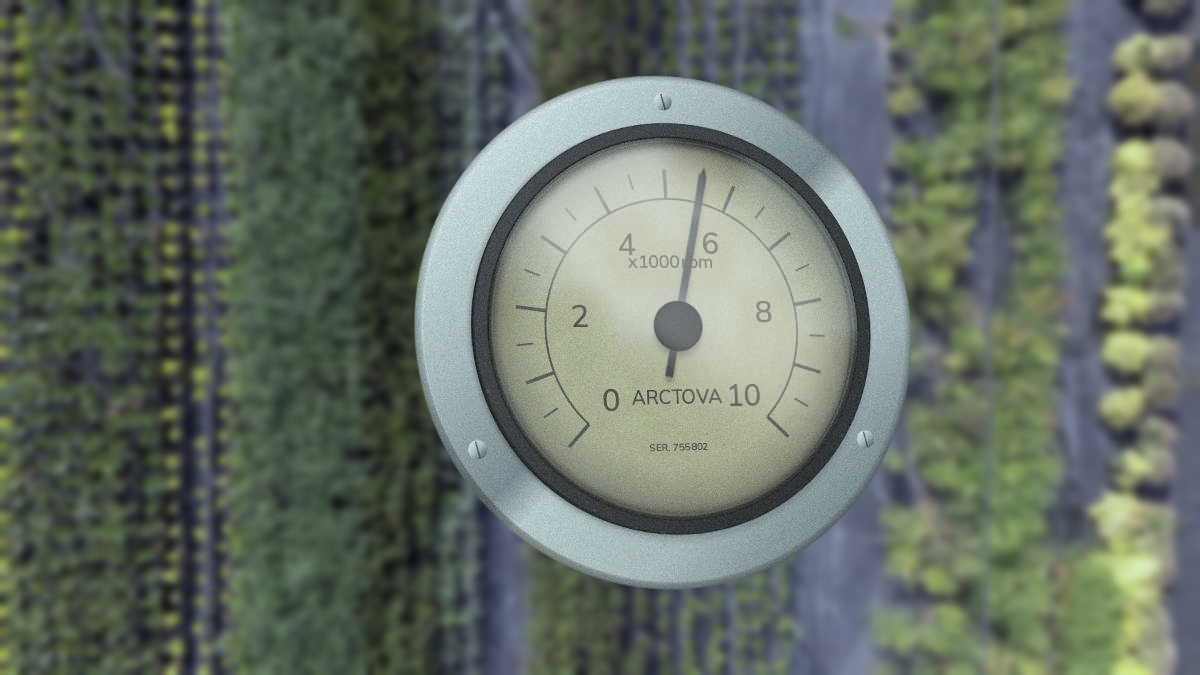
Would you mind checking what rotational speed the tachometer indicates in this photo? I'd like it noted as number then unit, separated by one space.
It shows 5500 rpm
